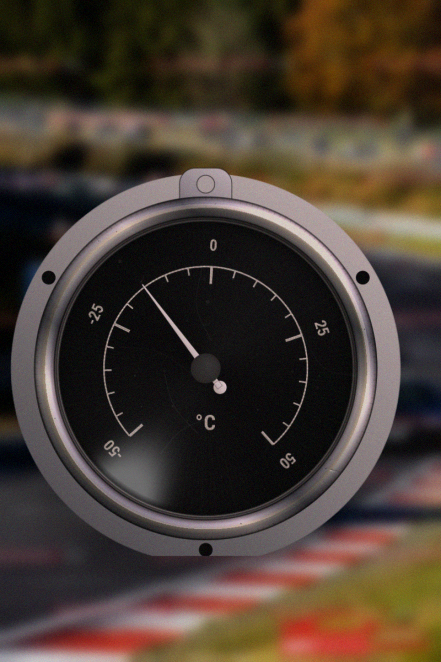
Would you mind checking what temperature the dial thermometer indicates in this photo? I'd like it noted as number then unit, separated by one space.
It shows -15 °C
